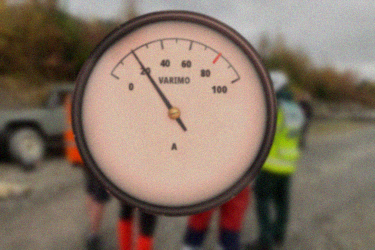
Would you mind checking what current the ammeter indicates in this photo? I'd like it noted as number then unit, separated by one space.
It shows 20 A
